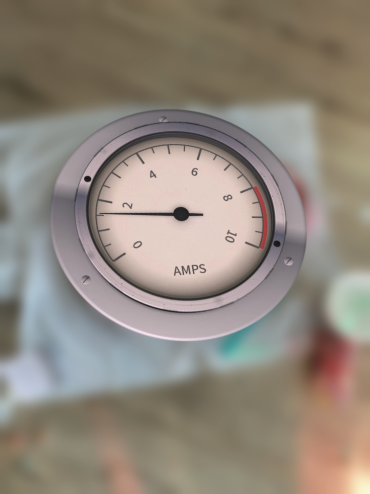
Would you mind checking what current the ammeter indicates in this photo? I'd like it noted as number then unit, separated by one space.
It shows 1.5 A
